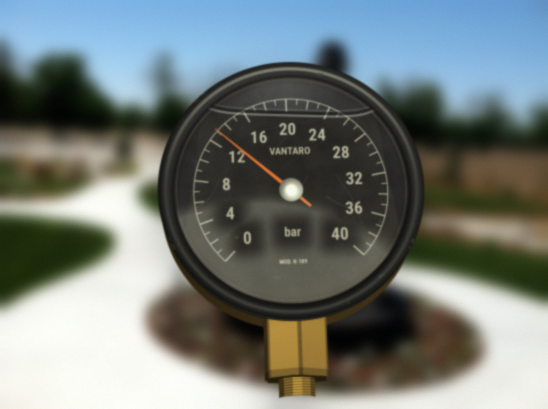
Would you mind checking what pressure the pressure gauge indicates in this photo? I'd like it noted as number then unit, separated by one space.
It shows 13 bar
